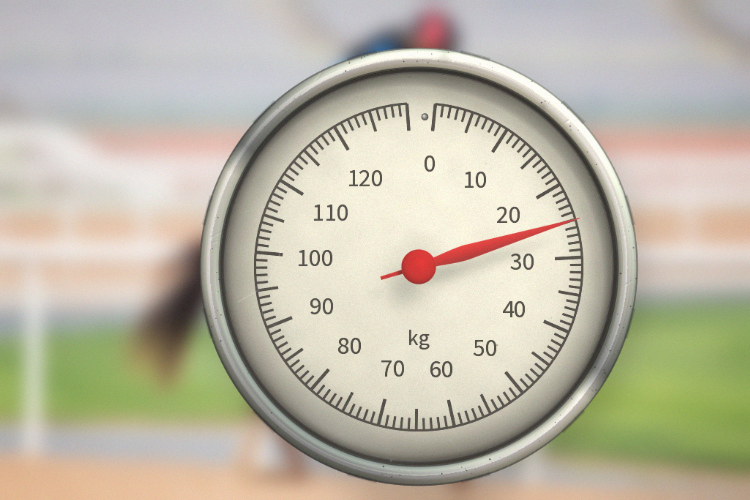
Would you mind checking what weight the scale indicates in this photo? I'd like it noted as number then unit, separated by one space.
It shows 25 kg
